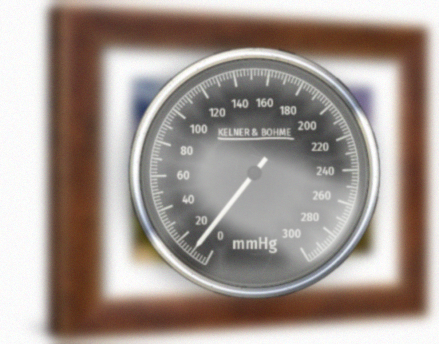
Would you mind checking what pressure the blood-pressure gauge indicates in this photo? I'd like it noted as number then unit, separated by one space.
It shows 10 mmHg
